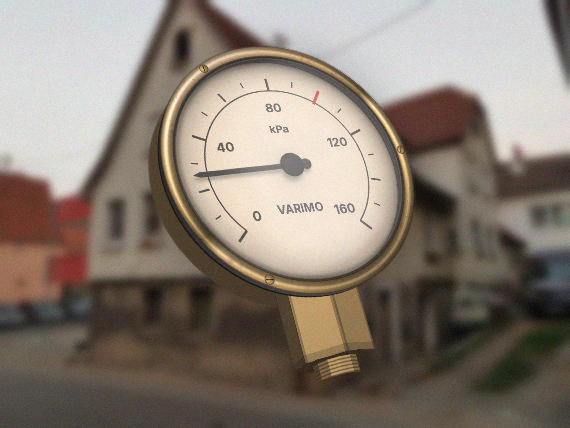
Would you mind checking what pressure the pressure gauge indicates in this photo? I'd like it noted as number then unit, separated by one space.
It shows 25 kPa
